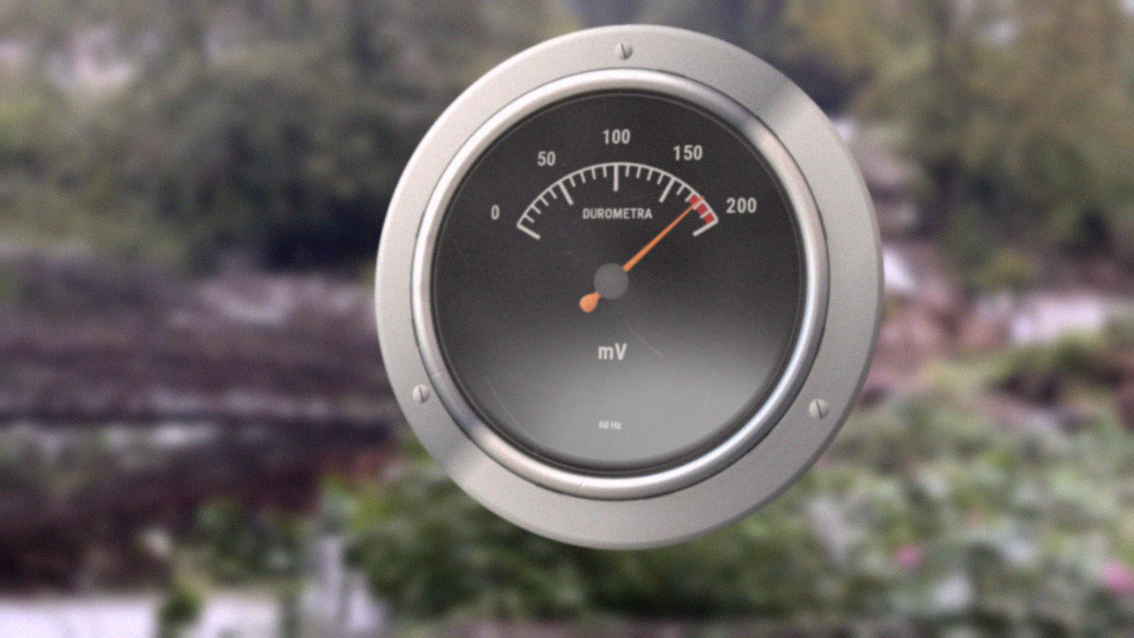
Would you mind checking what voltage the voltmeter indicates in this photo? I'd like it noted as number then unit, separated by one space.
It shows 180 mV
